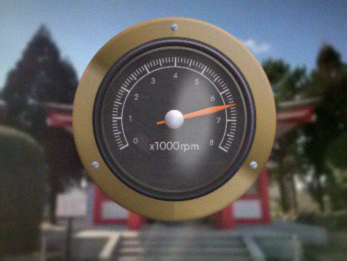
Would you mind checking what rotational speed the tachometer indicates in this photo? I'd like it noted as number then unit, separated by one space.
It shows 6500 rpm
